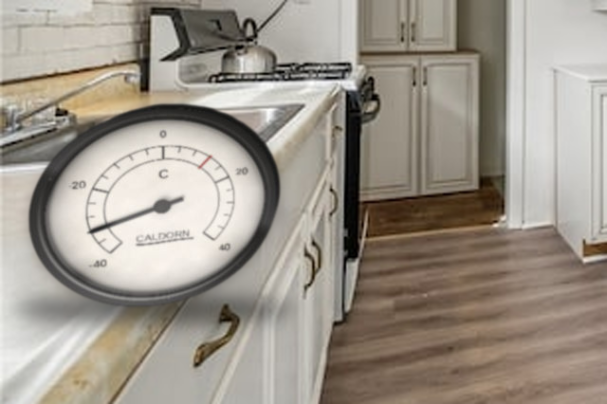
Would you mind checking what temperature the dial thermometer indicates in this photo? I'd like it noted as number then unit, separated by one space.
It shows -32 °C
